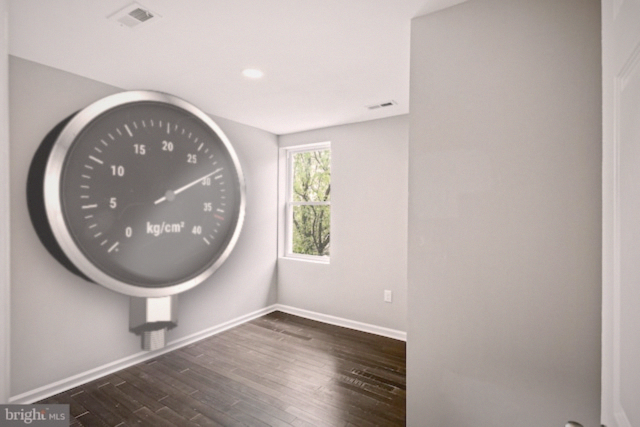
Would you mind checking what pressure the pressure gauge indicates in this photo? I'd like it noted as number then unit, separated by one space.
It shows 29 kg/cm²
